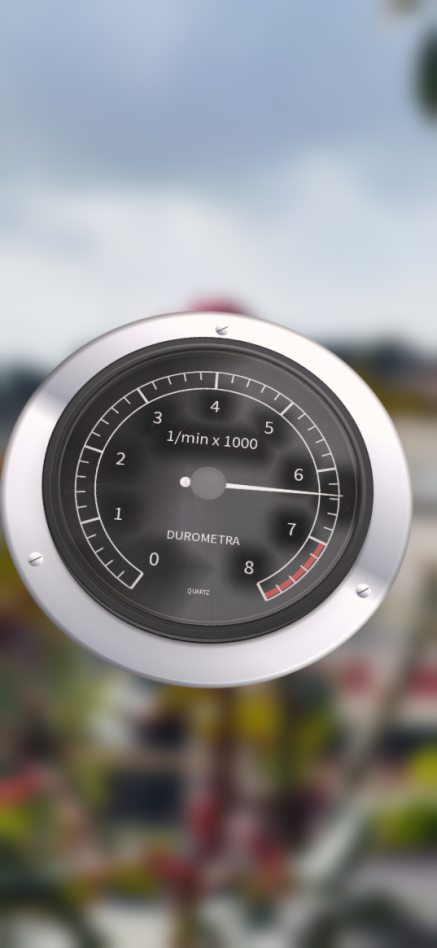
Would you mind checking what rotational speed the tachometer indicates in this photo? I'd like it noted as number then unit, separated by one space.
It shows 6400 rpm
